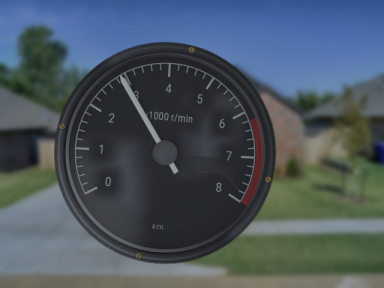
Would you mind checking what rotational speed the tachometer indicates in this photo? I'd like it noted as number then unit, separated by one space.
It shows 2900 rpm
